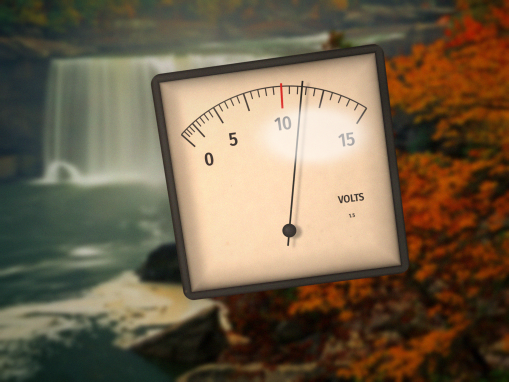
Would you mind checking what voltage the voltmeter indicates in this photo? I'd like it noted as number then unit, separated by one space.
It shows 11.25 V
